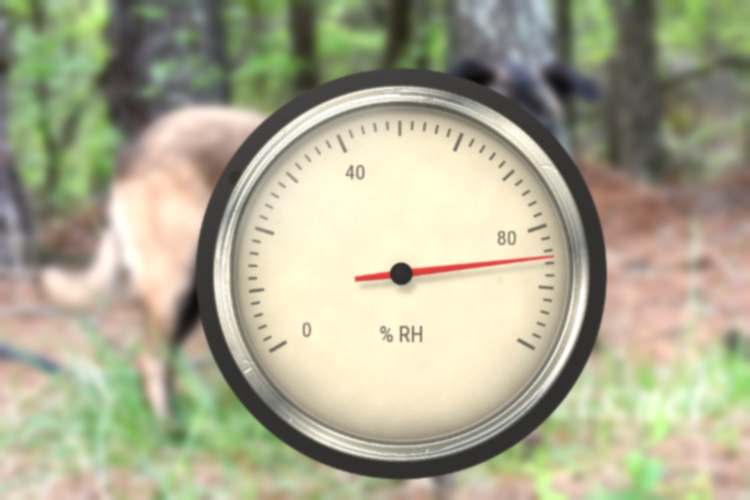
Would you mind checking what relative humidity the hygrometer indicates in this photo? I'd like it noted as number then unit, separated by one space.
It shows 85 %
